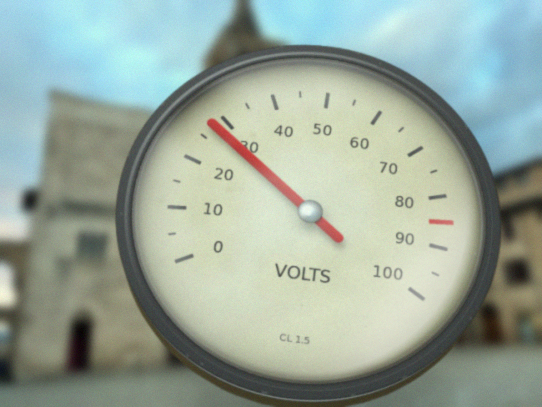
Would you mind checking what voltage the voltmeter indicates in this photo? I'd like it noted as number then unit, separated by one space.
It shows 27.5 V
